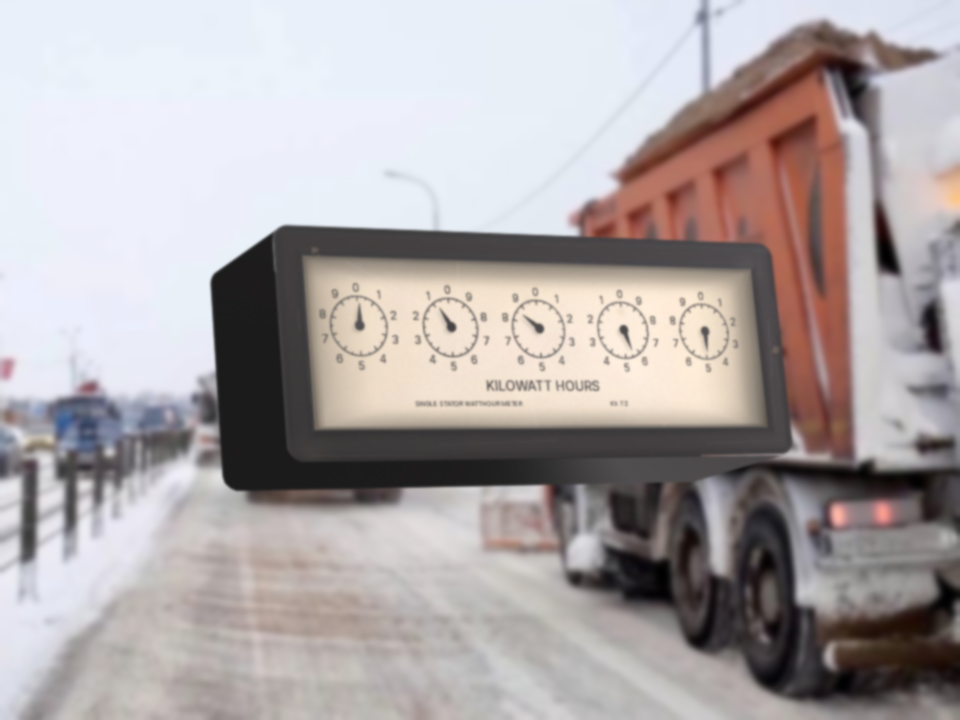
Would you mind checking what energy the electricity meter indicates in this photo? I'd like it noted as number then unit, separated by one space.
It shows 855 kWh
